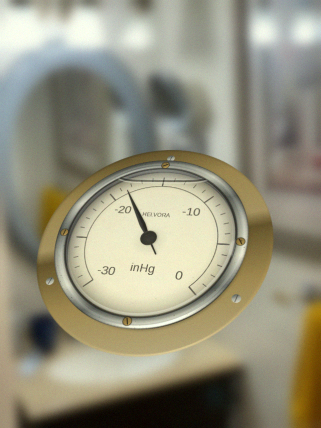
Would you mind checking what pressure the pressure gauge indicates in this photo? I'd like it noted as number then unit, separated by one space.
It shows -18.5 inHg
